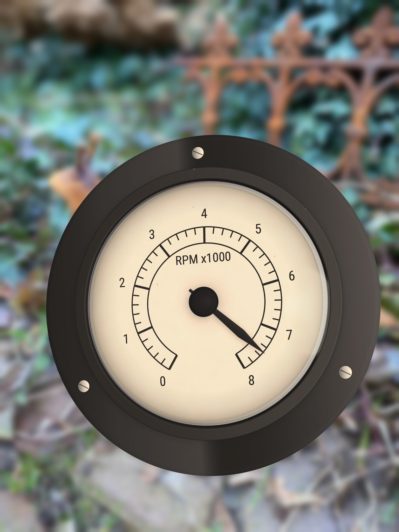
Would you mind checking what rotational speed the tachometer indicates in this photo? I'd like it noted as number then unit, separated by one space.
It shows 7500 rpm
